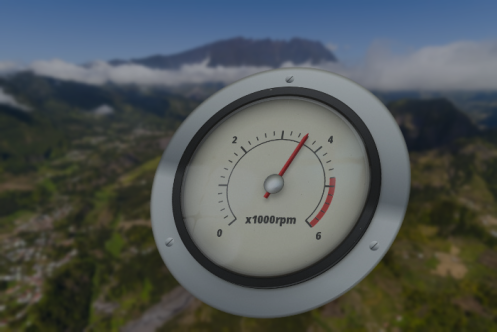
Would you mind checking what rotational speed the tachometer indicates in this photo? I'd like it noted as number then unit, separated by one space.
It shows 3600 rpm
